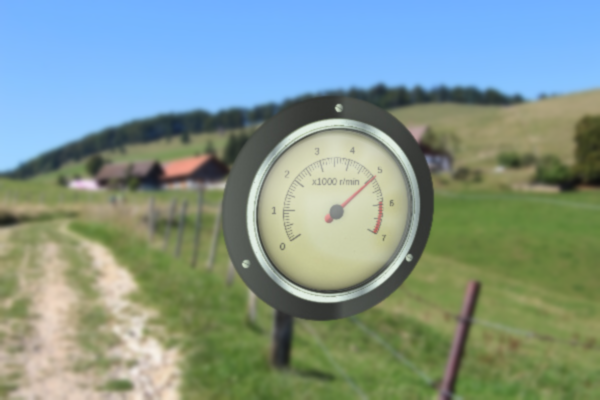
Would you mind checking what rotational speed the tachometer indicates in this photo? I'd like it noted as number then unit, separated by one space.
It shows 5000 rpm
